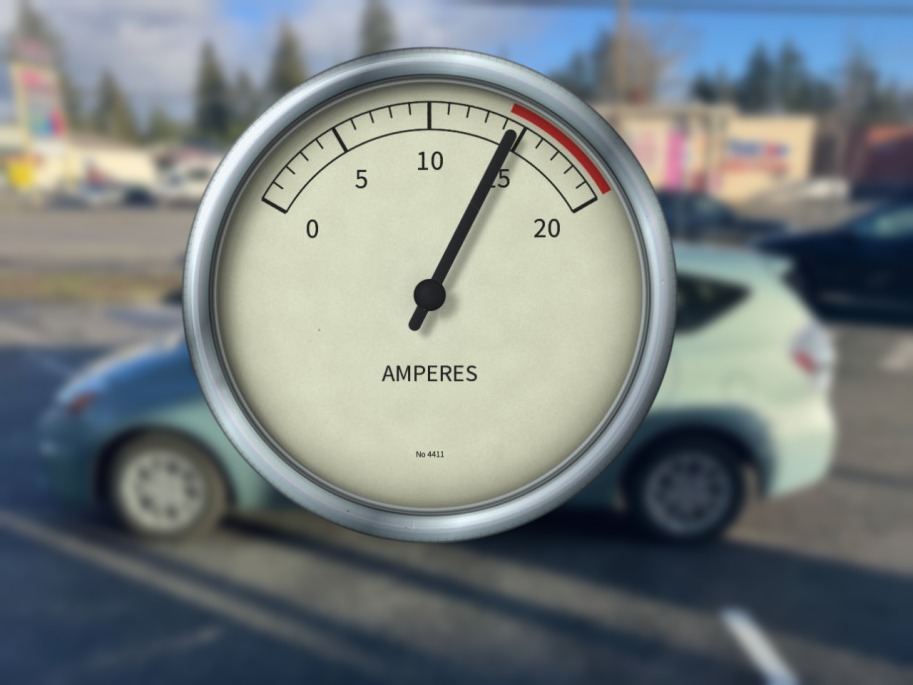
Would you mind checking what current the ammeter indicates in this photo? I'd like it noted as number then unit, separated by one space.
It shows 14.5 A
